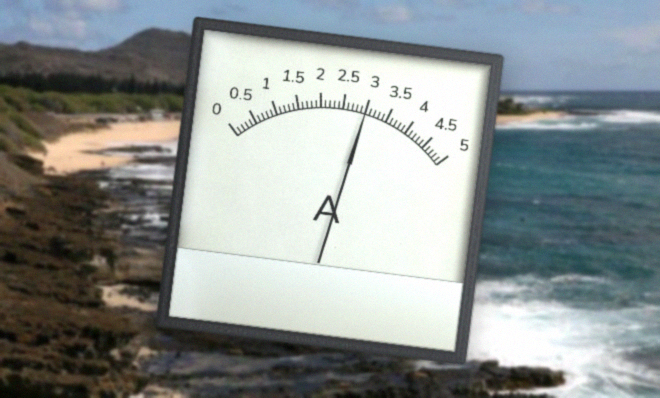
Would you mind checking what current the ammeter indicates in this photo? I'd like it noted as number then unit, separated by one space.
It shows 3 A
